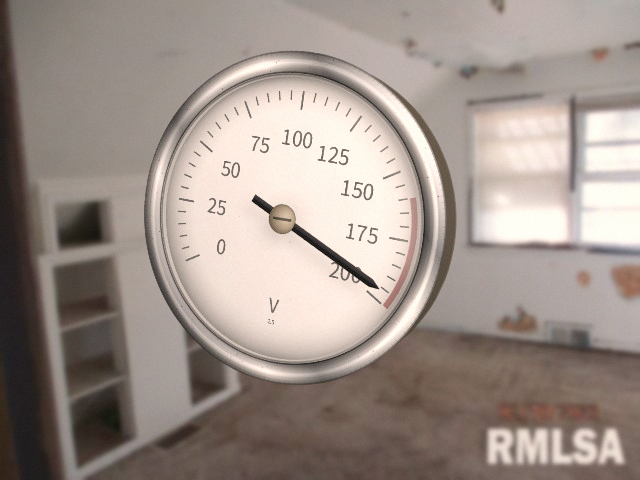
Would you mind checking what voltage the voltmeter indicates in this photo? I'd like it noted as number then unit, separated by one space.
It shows 195 V
